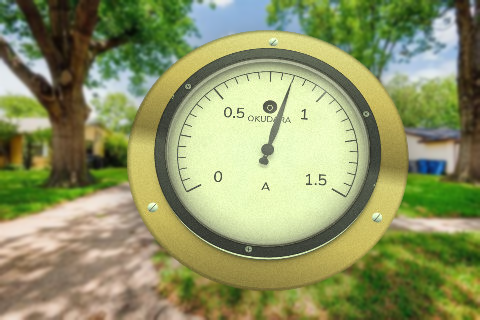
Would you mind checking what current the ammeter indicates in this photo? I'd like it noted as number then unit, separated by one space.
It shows 0.85 A
